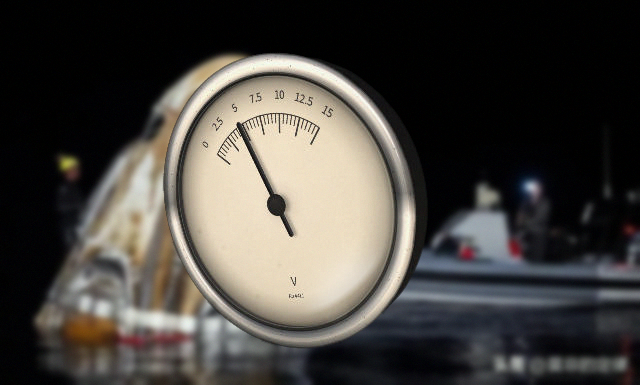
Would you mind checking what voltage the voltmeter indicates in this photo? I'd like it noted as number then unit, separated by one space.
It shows 5 V
